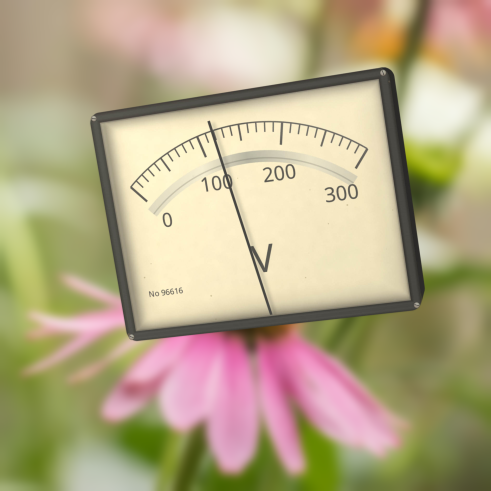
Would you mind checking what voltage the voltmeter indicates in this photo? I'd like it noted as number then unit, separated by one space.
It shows 120 V
